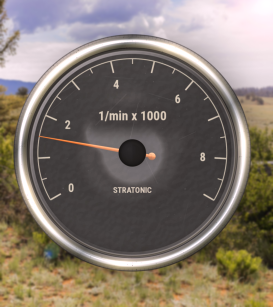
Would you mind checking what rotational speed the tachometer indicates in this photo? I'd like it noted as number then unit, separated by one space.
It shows 1500 rpm
